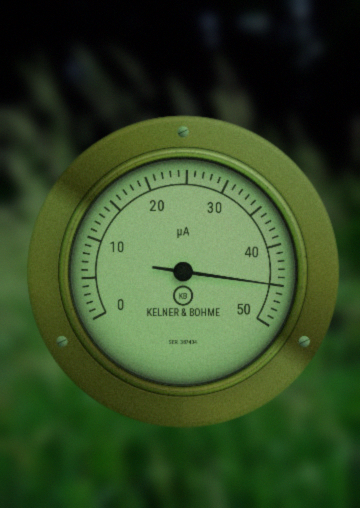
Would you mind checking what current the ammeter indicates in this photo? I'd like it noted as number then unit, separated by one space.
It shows 45 µA
